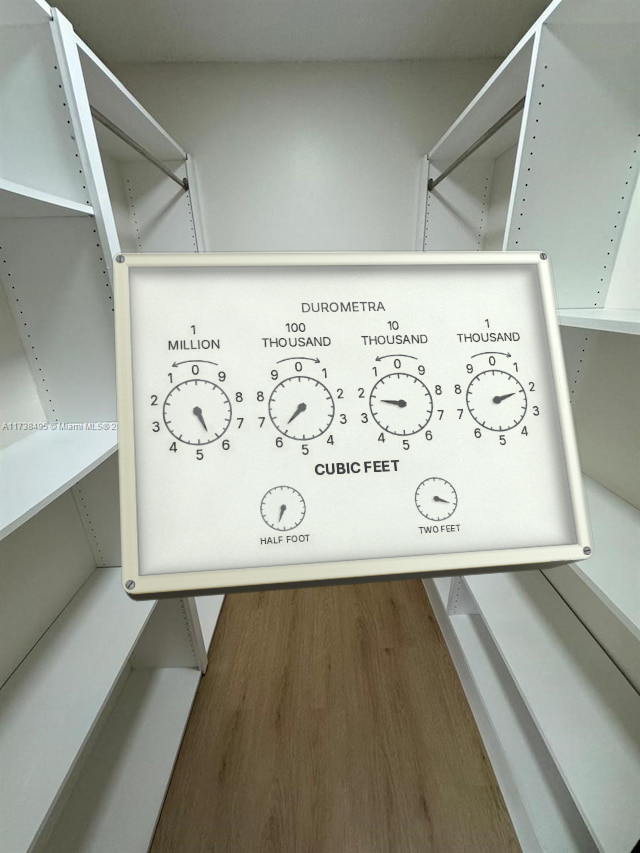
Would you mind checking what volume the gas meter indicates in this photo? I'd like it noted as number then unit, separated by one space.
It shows 562200 ft³
